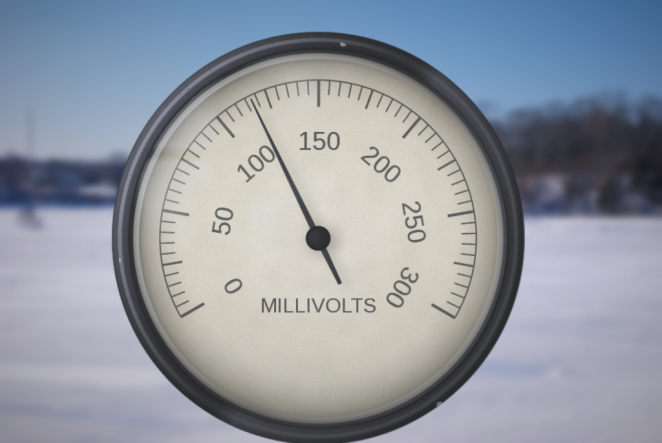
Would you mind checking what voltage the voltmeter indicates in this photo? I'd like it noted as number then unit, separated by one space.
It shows 117.5 mV
